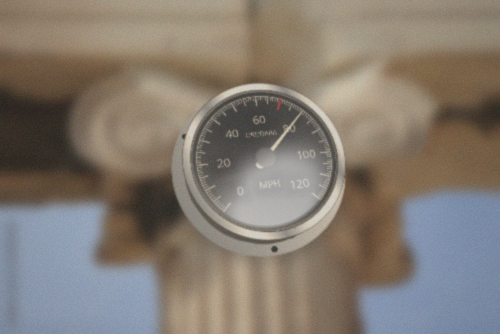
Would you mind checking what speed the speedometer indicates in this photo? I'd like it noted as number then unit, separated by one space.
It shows 80 mph
